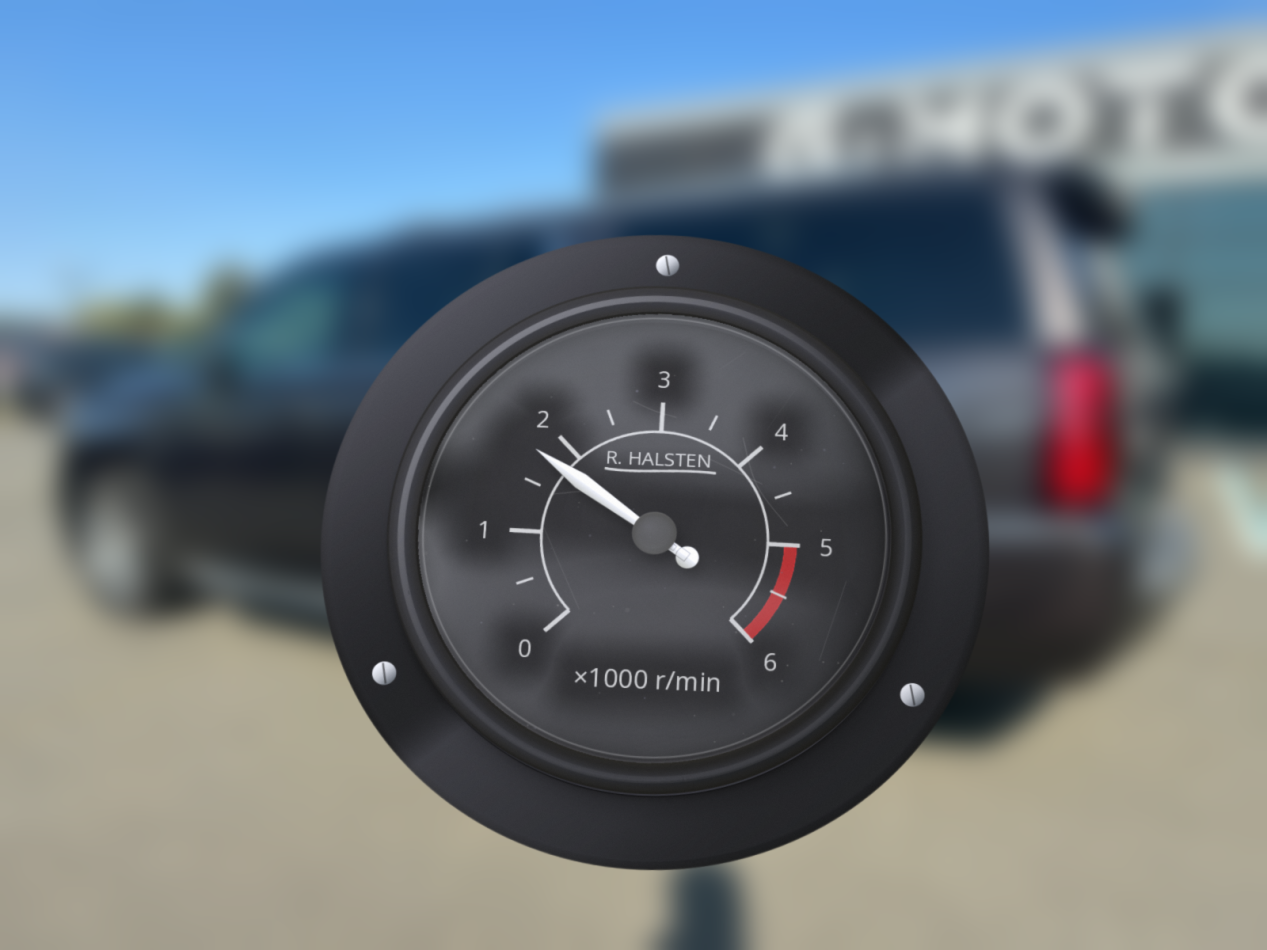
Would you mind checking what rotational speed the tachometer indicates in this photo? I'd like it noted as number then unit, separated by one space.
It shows 1750 rpm
